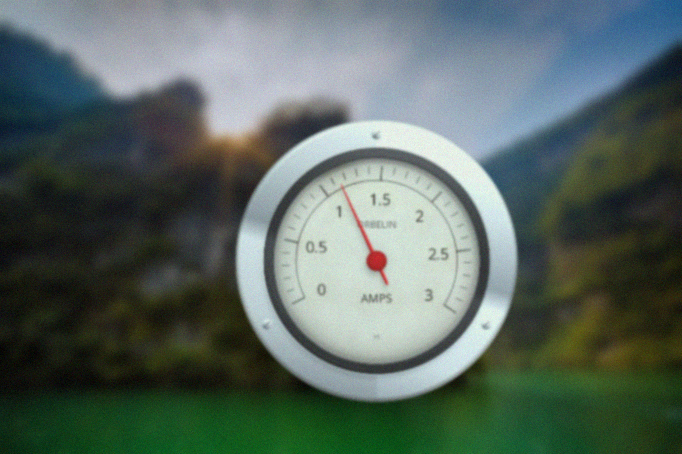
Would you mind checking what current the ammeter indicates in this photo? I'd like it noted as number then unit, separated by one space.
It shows 1.15 A
